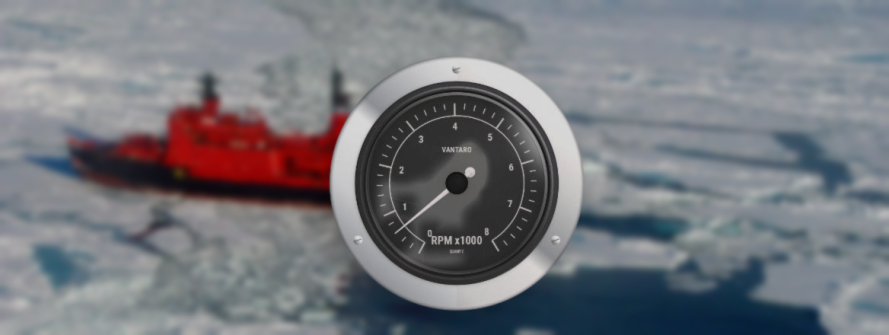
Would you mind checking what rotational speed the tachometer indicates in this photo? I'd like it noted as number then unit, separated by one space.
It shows 600 rpm
